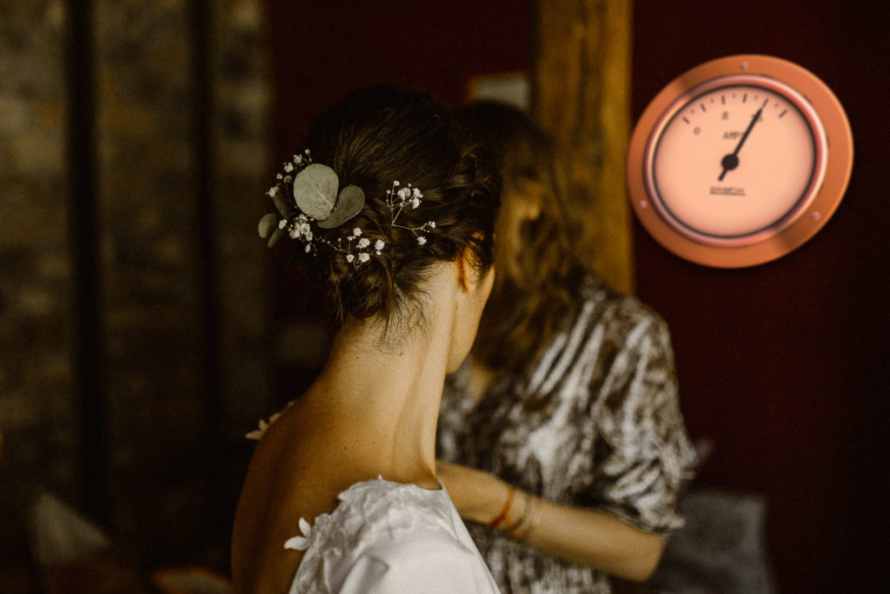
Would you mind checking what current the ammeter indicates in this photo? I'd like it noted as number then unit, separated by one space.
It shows 16 A
